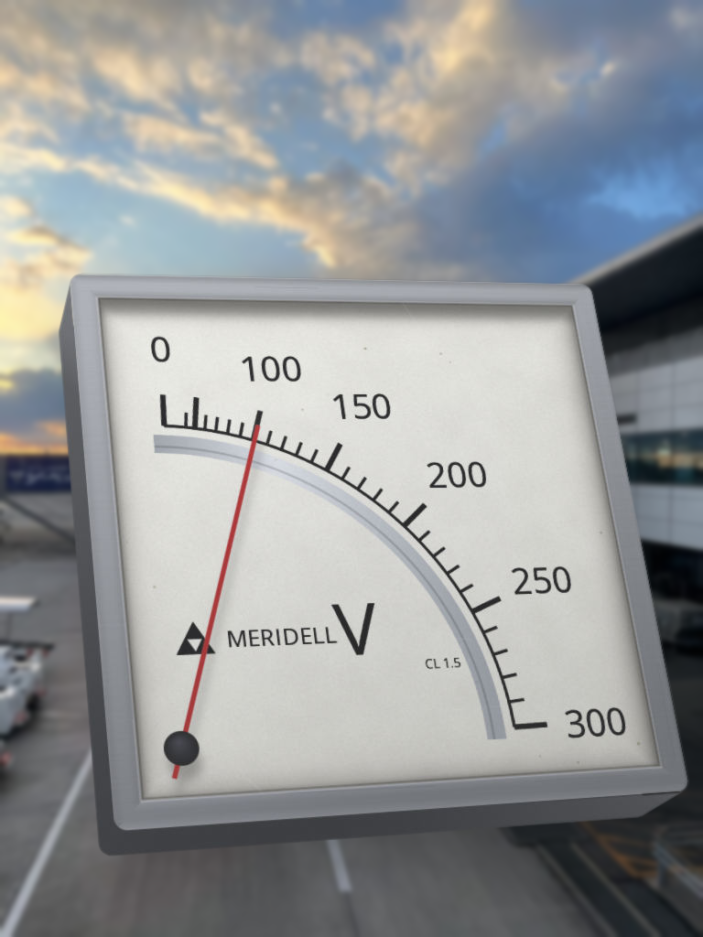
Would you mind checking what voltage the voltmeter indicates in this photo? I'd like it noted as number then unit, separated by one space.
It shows 100 V
